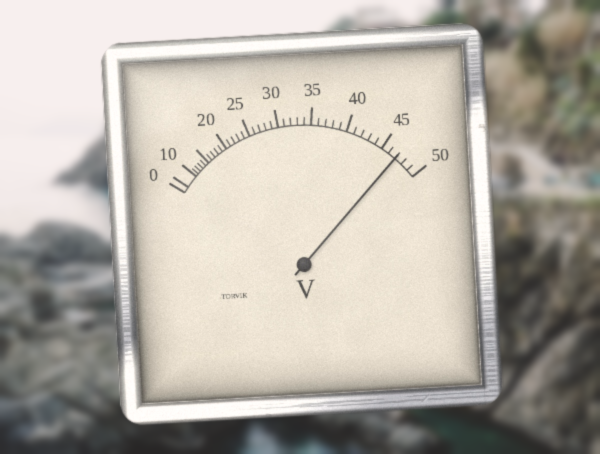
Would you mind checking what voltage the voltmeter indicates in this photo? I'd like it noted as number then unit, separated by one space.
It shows 47 V
